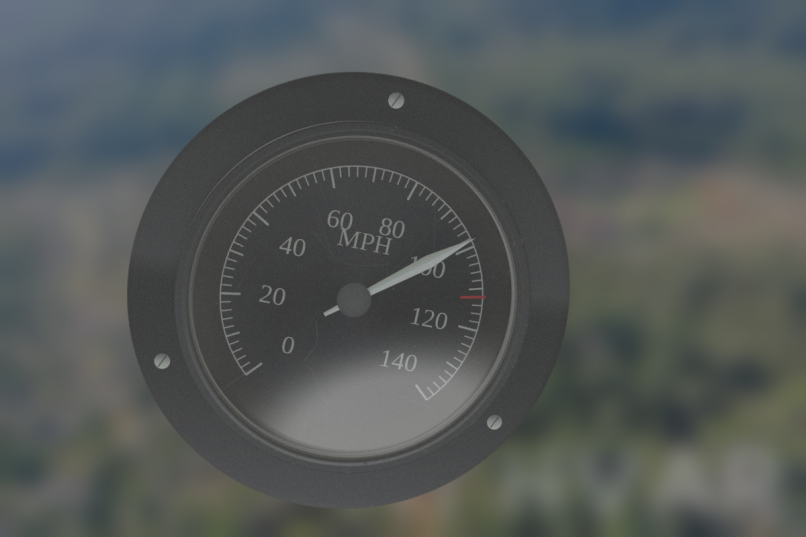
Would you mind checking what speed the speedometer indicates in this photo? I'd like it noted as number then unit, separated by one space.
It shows 98 mph
